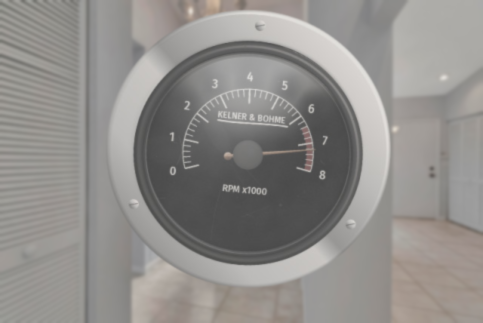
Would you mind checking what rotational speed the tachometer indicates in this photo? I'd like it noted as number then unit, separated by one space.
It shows 7200 rpm
